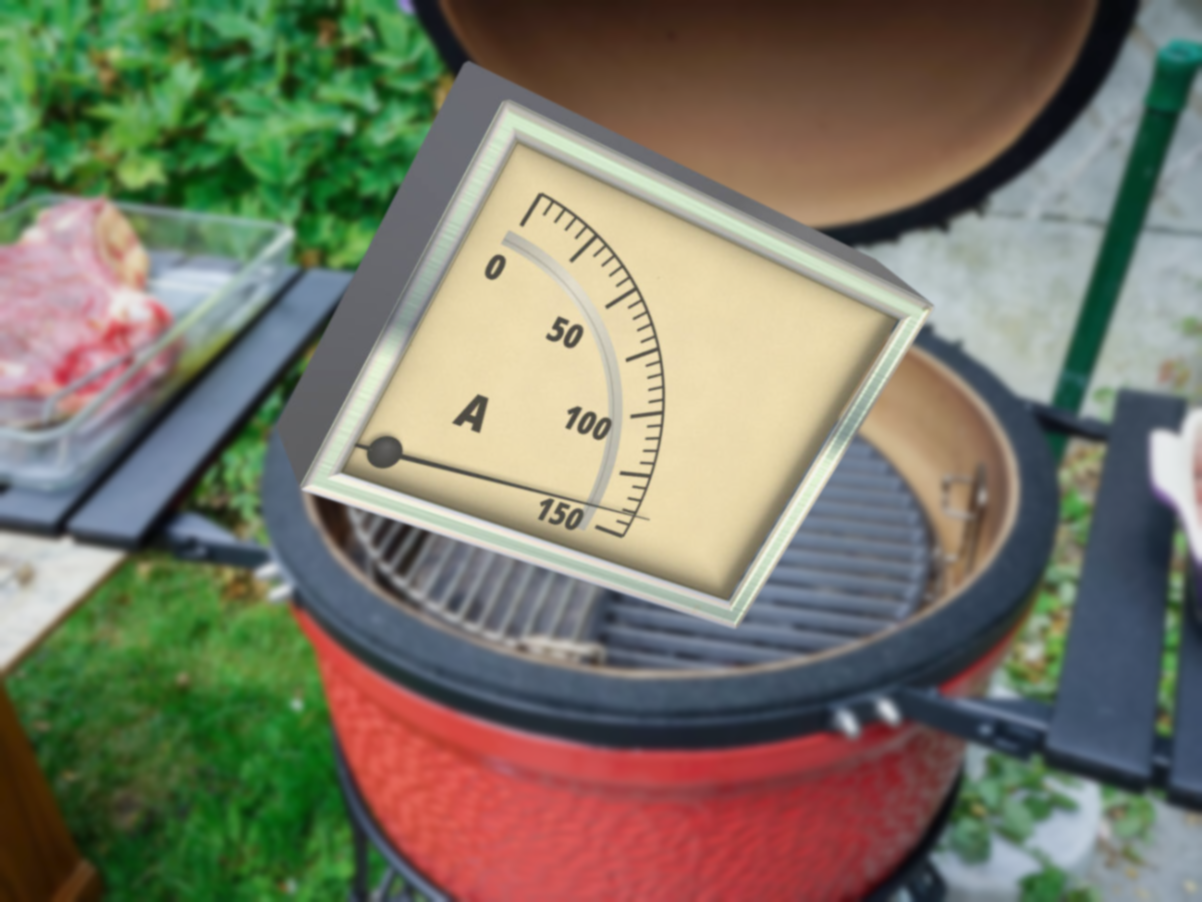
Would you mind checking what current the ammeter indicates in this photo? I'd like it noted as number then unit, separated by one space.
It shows 140 A
